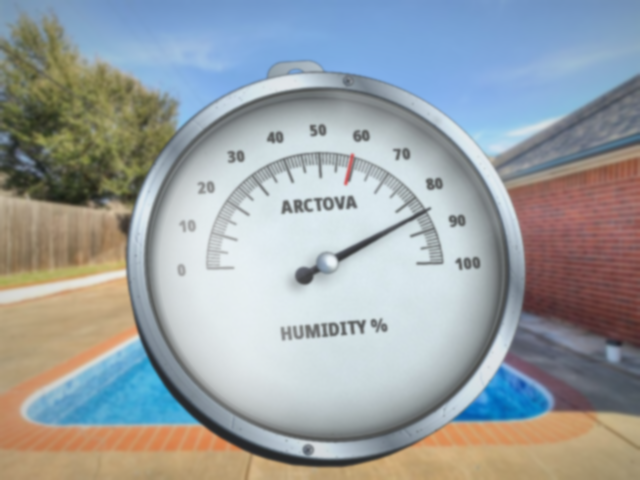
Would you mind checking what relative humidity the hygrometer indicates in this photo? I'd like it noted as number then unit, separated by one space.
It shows 85 %
